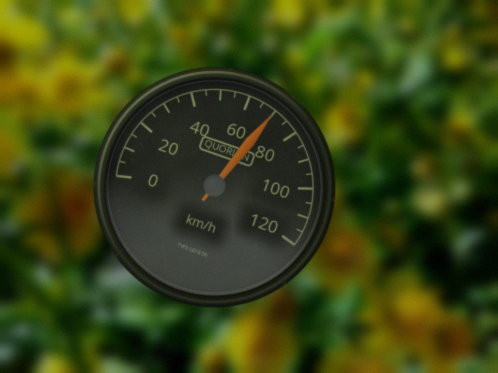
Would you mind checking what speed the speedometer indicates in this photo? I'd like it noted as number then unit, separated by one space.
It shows 70 km/h
